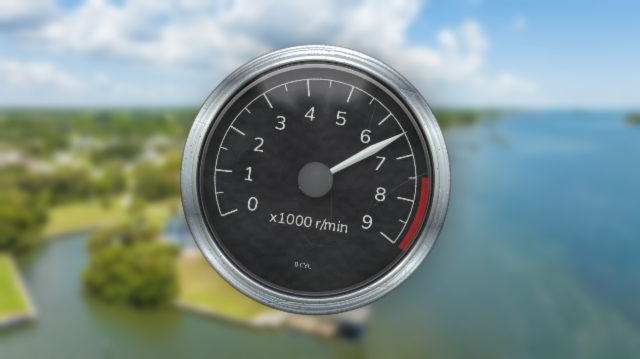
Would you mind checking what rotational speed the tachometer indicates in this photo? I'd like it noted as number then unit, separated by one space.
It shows 6500 rpm
